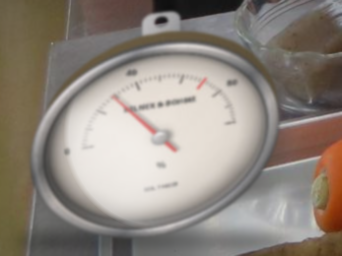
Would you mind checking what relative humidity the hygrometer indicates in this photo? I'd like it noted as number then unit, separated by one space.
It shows 30 %
